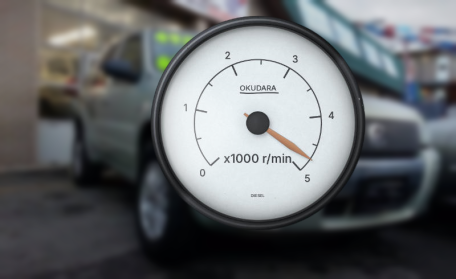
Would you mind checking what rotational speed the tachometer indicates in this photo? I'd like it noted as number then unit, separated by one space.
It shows 4750 rpm
